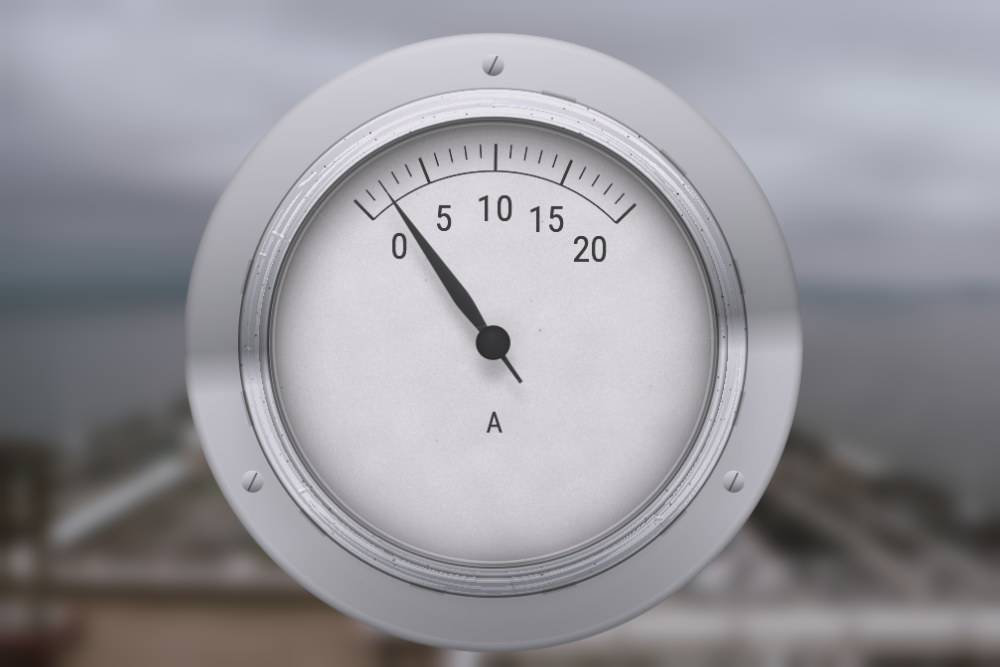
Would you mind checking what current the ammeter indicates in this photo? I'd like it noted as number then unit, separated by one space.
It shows 2 A
